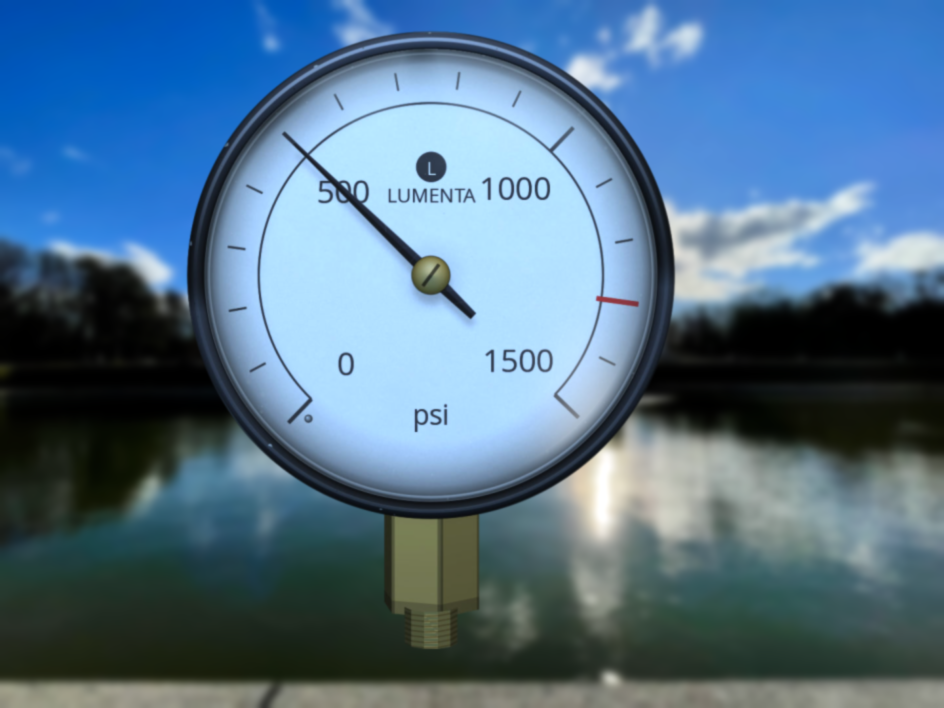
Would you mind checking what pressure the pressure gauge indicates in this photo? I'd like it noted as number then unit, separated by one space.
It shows 500 psi
